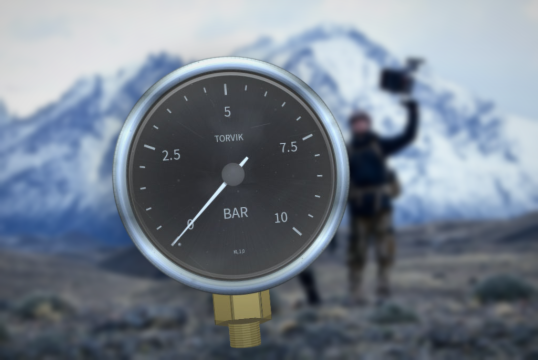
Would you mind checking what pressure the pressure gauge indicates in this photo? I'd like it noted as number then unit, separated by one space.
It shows 0 bar
